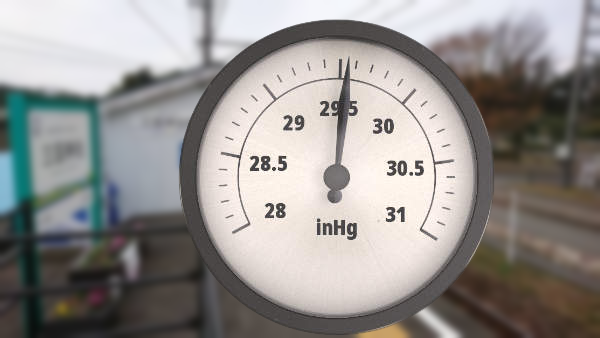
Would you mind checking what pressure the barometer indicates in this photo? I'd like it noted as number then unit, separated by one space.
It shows 29.55 inHg
